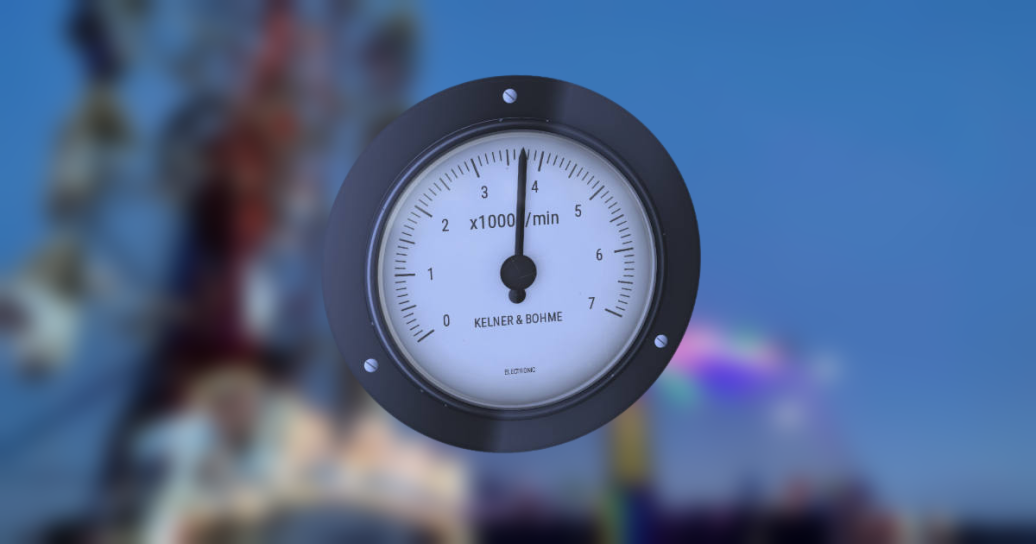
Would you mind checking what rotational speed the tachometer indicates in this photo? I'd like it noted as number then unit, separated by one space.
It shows 3700 rpm
